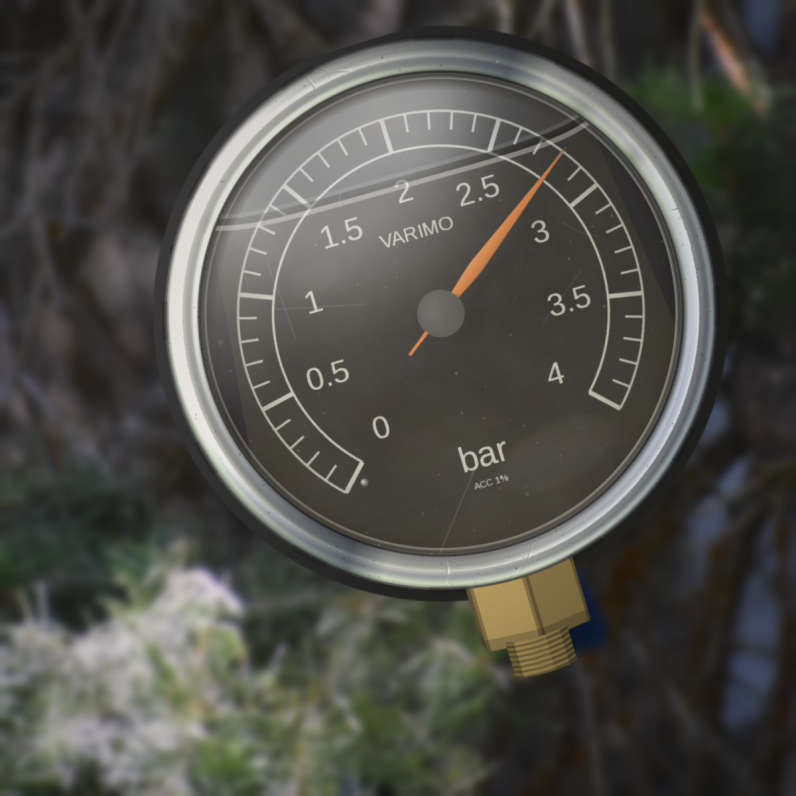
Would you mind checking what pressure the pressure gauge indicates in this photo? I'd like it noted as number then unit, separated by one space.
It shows 2.8 bar
